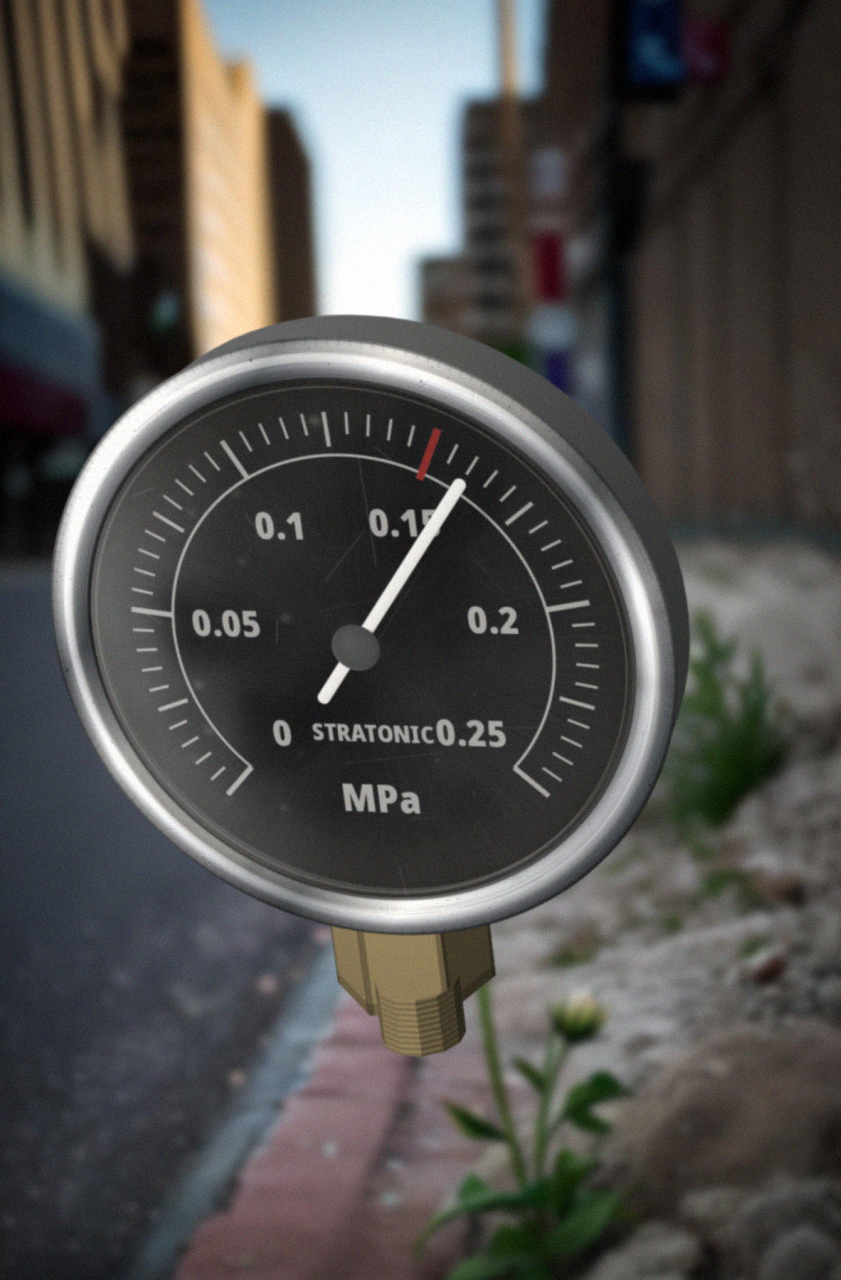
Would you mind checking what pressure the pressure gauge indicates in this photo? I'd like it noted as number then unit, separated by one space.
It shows 0.16 MPa
